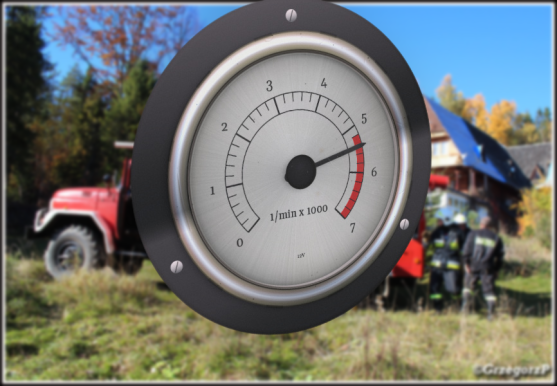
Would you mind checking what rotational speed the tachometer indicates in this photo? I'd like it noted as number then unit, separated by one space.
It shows 5400 rpm
